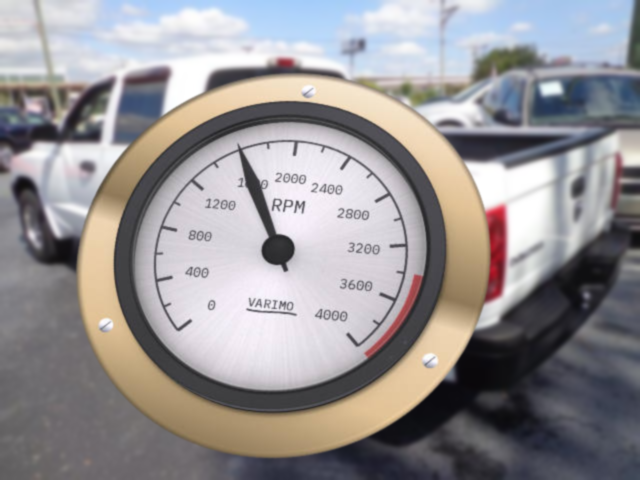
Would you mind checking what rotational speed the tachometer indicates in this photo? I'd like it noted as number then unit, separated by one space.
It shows 1600 rpm
